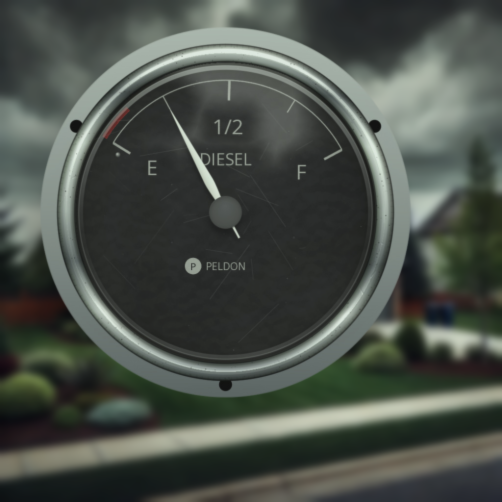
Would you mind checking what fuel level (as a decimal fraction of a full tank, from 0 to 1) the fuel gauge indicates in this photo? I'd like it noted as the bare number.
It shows 0.25
